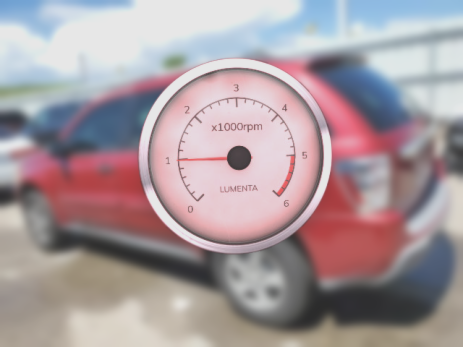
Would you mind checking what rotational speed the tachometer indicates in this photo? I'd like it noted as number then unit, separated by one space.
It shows 1000 rpm
